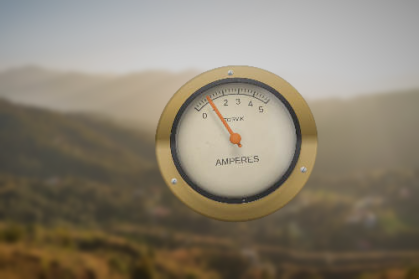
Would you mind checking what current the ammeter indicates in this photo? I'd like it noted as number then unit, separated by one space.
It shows 1 A
